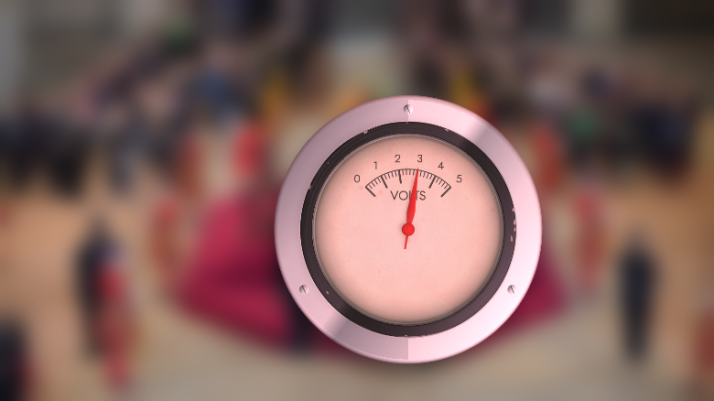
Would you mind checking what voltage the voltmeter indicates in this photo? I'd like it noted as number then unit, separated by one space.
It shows 3 V
